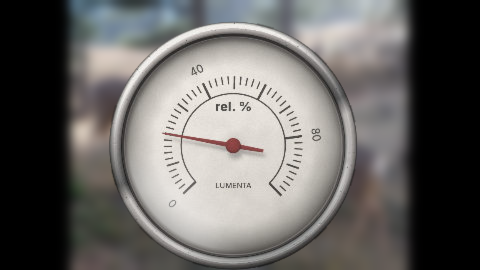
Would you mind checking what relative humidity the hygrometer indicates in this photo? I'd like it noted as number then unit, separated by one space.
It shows 20 %
